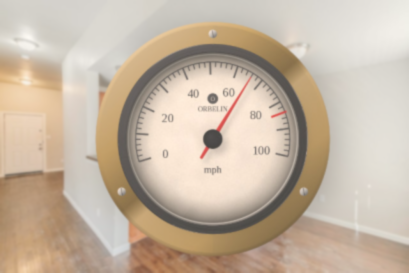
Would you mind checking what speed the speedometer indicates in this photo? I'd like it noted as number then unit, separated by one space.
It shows 66 mph
